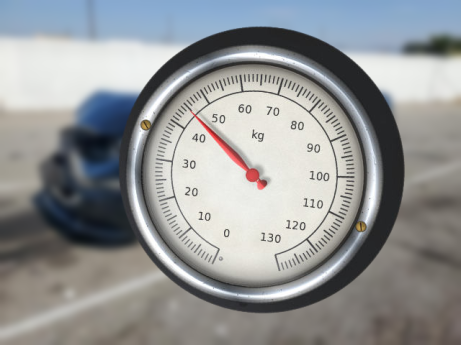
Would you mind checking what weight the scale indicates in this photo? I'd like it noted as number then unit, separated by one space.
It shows 45 kg
